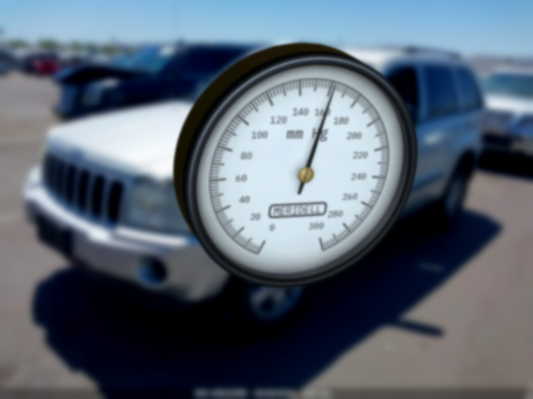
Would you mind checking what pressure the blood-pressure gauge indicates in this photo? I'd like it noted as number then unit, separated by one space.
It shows 160 mmHg
